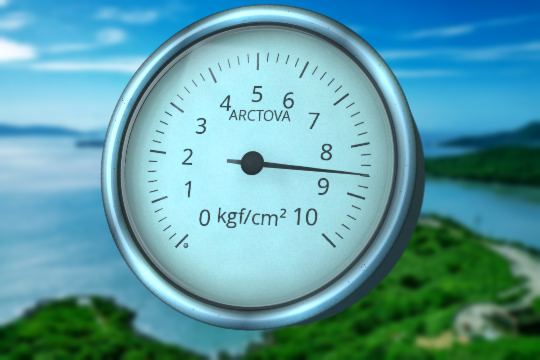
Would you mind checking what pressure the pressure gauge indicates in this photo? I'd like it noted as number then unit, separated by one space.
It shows 8.6 kg/cm²
